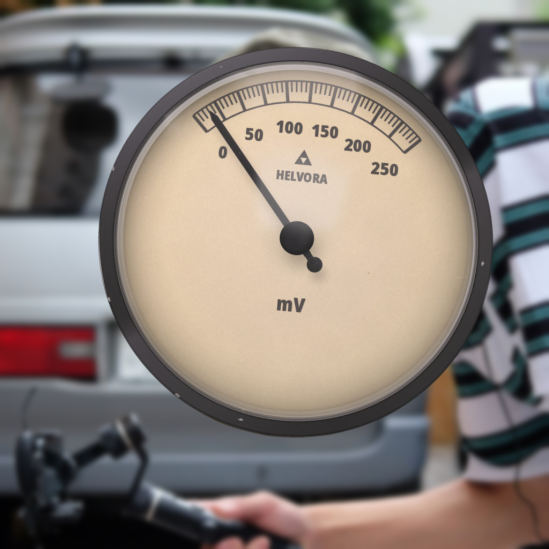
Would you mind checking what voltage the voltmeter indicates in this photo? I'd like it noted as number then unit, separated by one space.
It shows 15 mV
